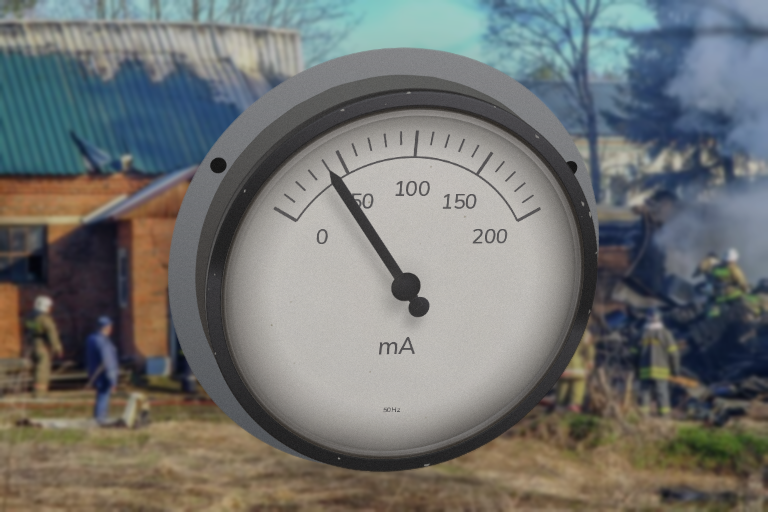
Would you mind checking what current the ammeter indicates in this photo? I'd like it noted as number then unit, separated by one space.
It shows 40 mA
